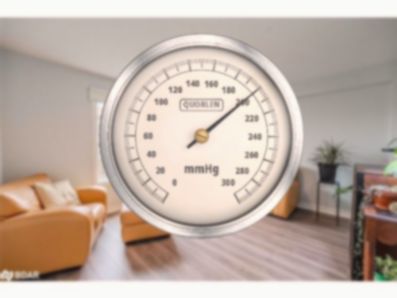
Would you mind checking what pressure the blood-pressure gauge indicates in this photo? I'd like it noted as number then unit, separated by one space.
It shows 200 mmHg
